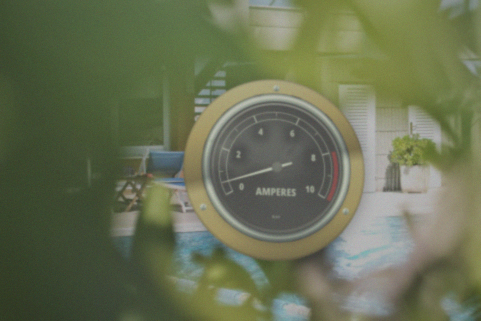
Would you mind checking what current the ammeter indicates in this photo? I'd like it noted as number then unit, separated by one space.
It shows 0.5 A
